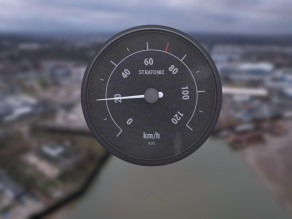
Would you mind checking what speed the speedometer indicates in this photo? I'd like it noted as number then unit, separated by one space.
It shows 20 km/h
